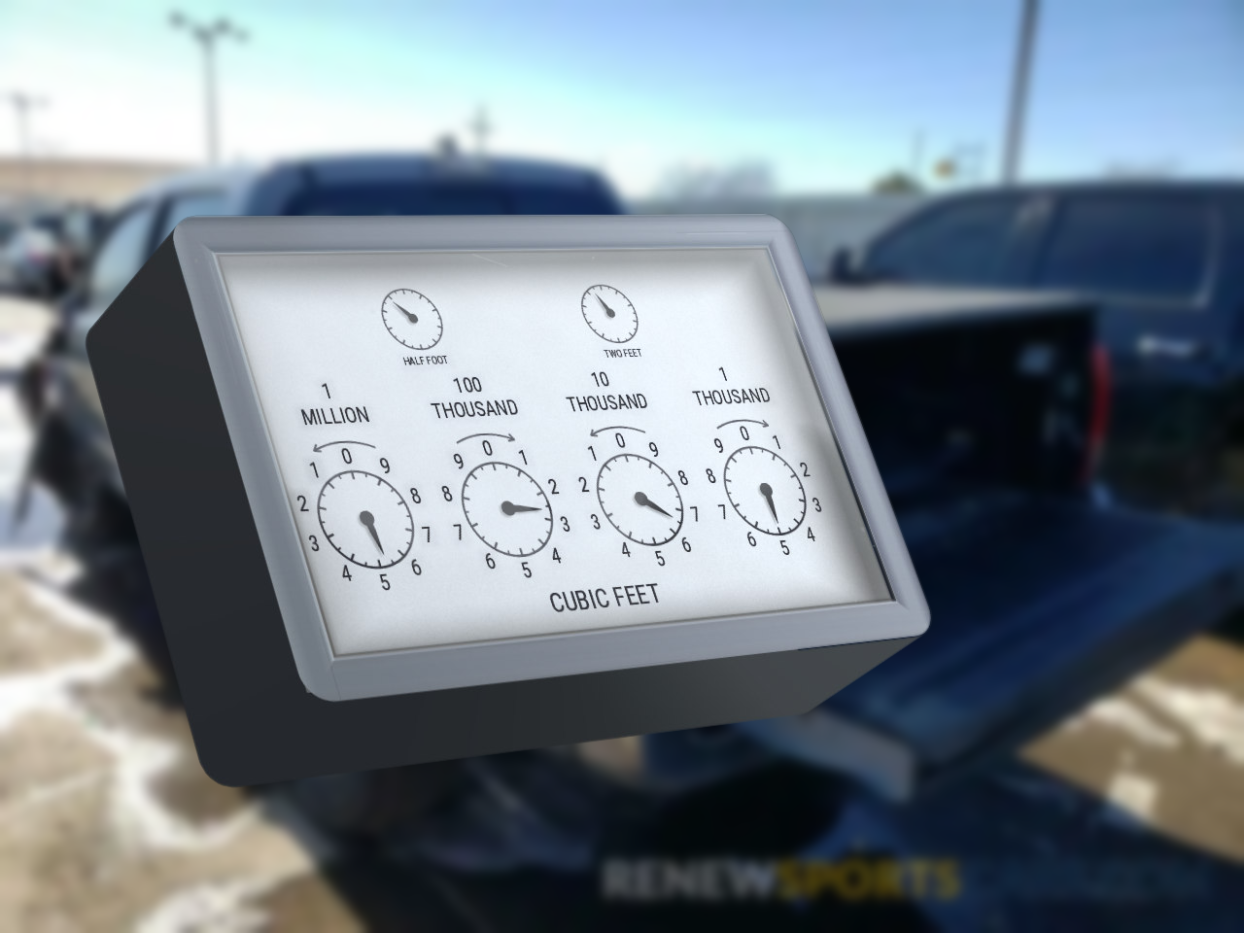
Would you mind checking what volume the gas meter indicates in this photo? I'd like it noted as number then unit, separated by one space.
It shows 526500 ft³
